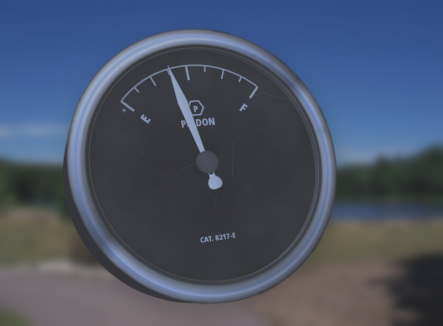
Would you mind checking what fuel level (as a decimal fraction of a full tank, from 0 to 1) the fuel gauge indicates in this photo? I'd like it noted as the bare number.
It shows 0.375
